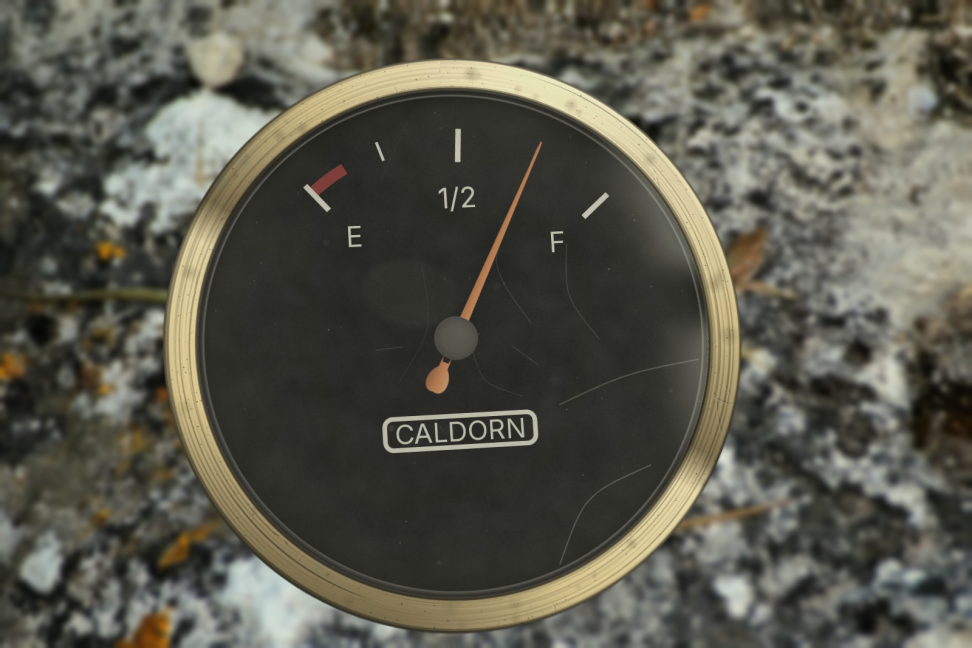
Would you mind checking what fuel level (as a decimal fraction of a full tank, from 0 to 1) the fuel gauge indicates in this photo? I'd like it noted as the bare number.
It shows 0.75
